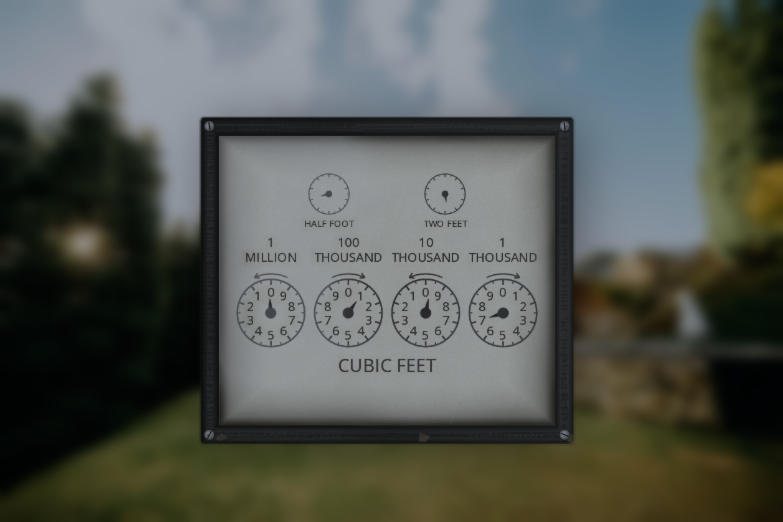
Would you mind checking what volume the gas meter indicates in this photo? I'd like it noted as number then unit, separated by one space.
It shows 9700 ft³
